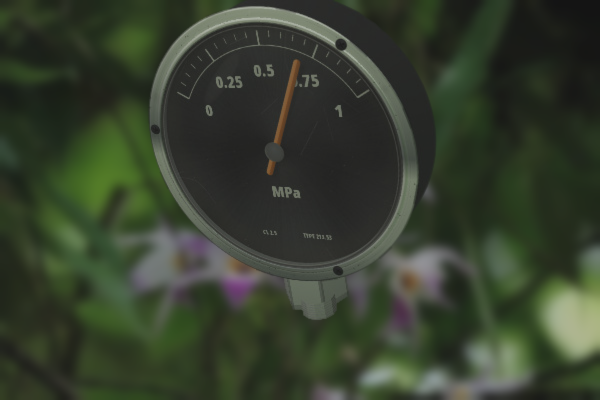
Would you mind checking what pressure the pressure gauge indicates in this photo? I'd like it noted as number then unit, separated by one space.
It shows 0.7 MPa
